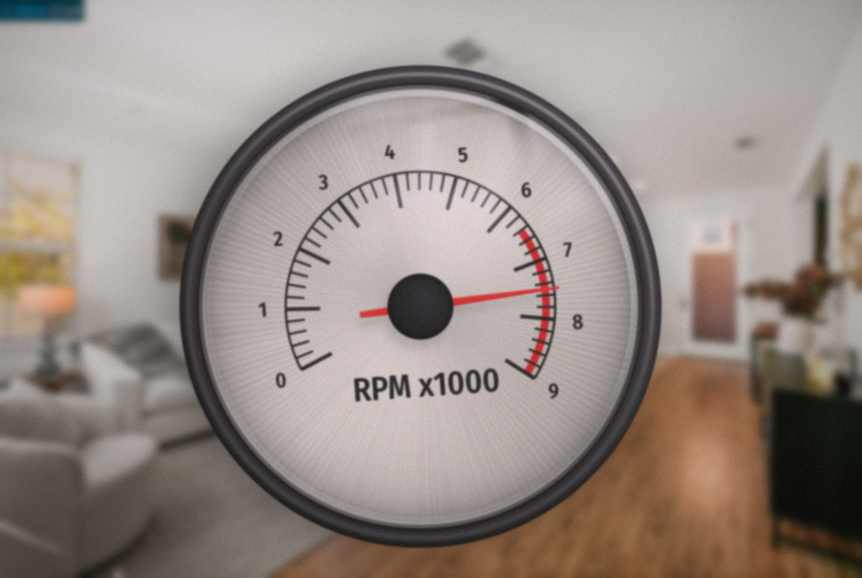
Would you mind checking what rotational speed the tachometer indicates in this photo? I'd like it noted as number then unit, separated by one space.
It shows 7500 rpm
